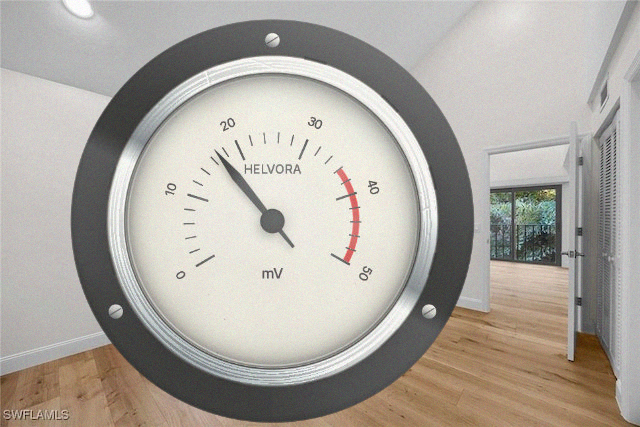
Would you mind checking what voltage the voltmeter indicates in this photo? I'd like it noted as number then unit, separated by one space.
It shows 17 mV
